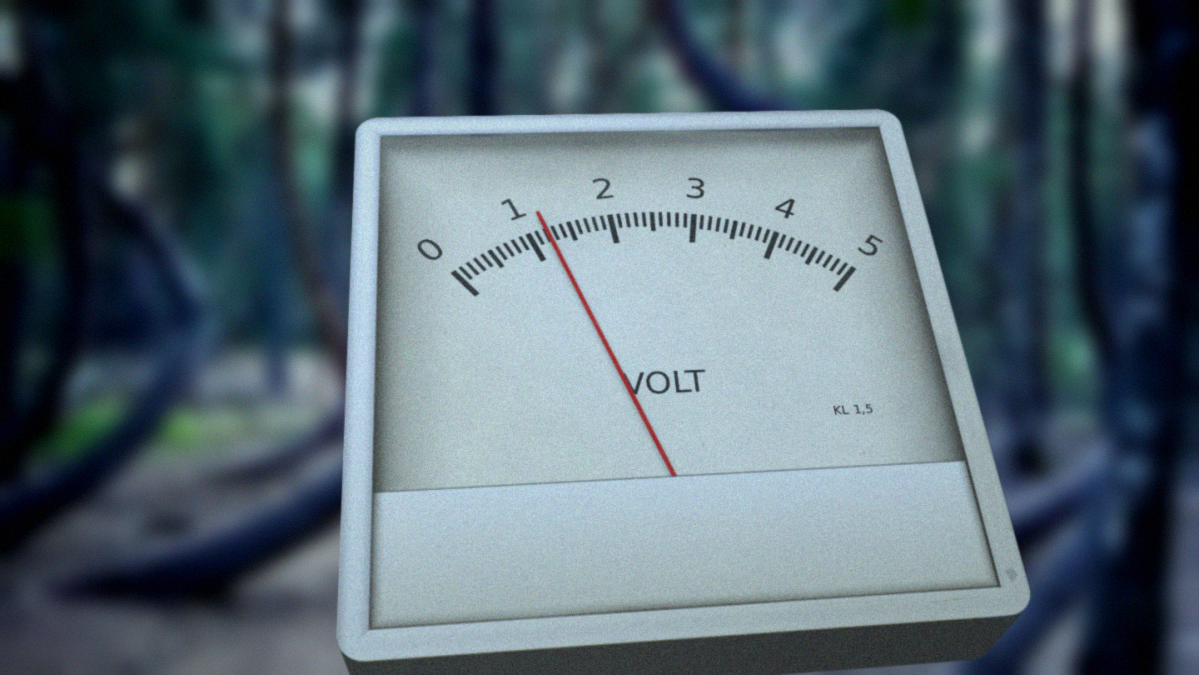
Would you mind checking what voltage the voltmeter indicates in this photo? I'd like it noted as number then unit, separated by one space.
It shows 1.2 V
